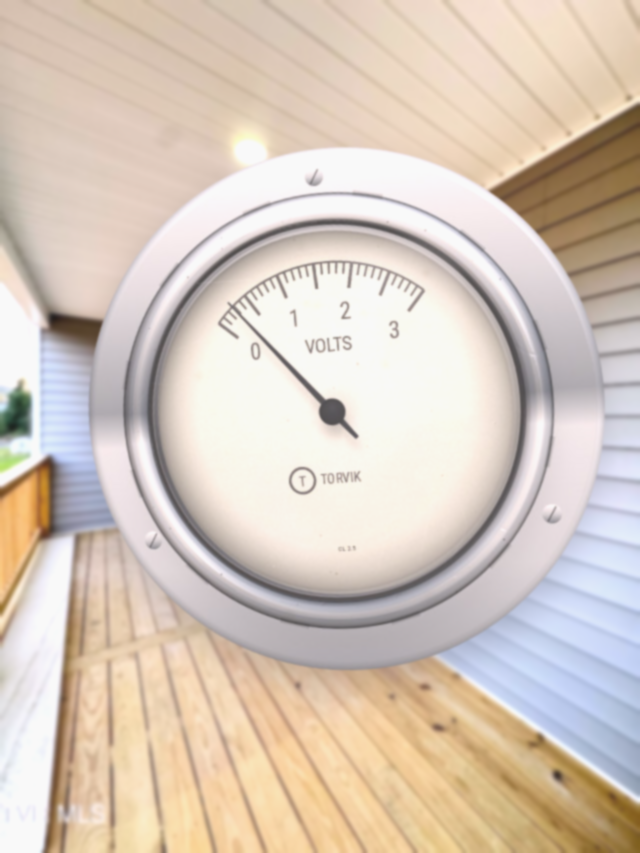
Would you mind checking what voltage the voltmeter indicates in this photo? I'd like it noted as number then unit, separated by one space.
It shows 0.3 V
